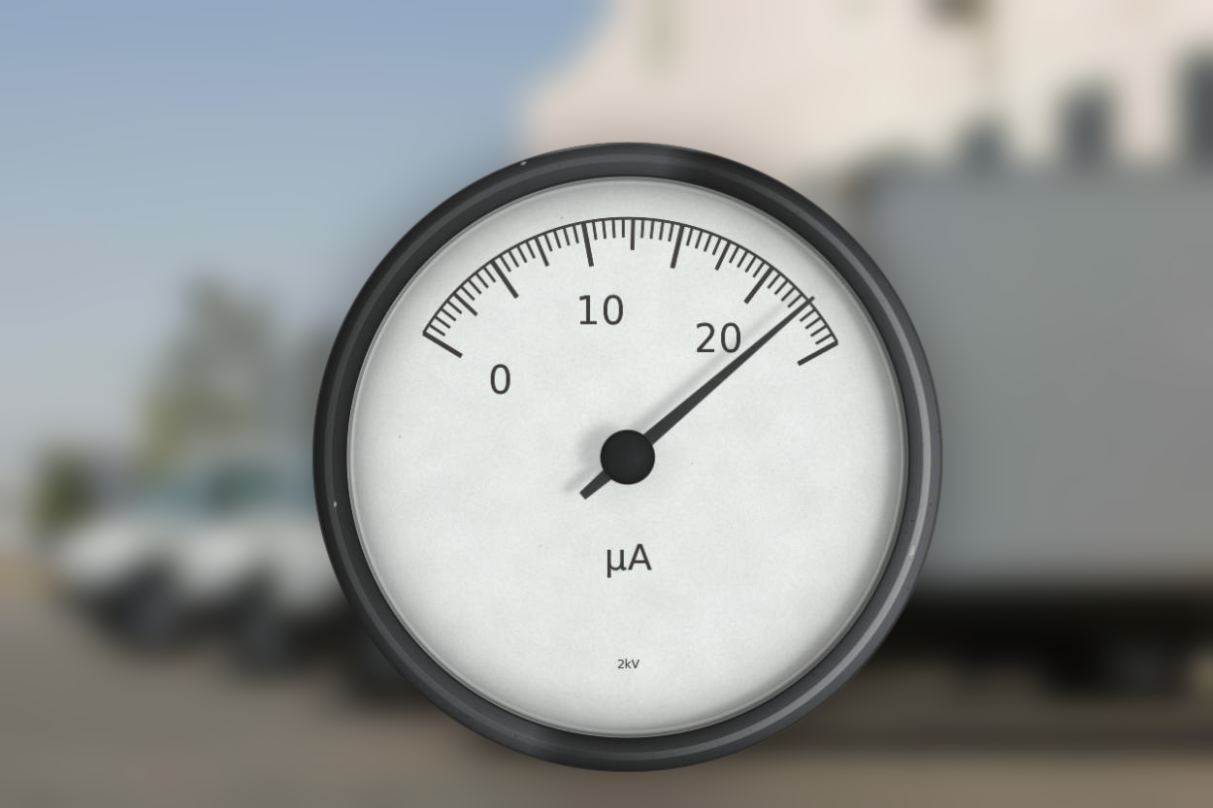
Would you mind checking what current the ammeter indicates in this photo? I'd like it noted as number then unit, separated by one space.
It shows 22.5 µA
